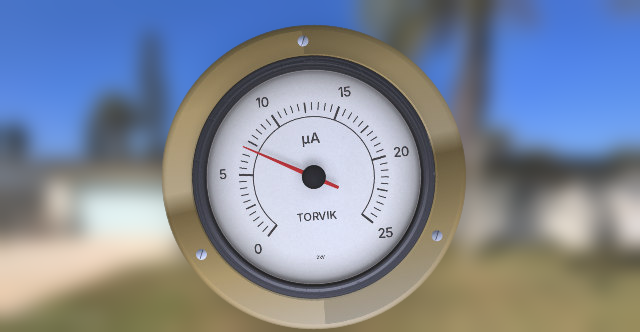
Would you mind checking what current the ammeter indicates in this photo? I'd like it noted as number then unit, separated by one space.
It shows 7 µA
